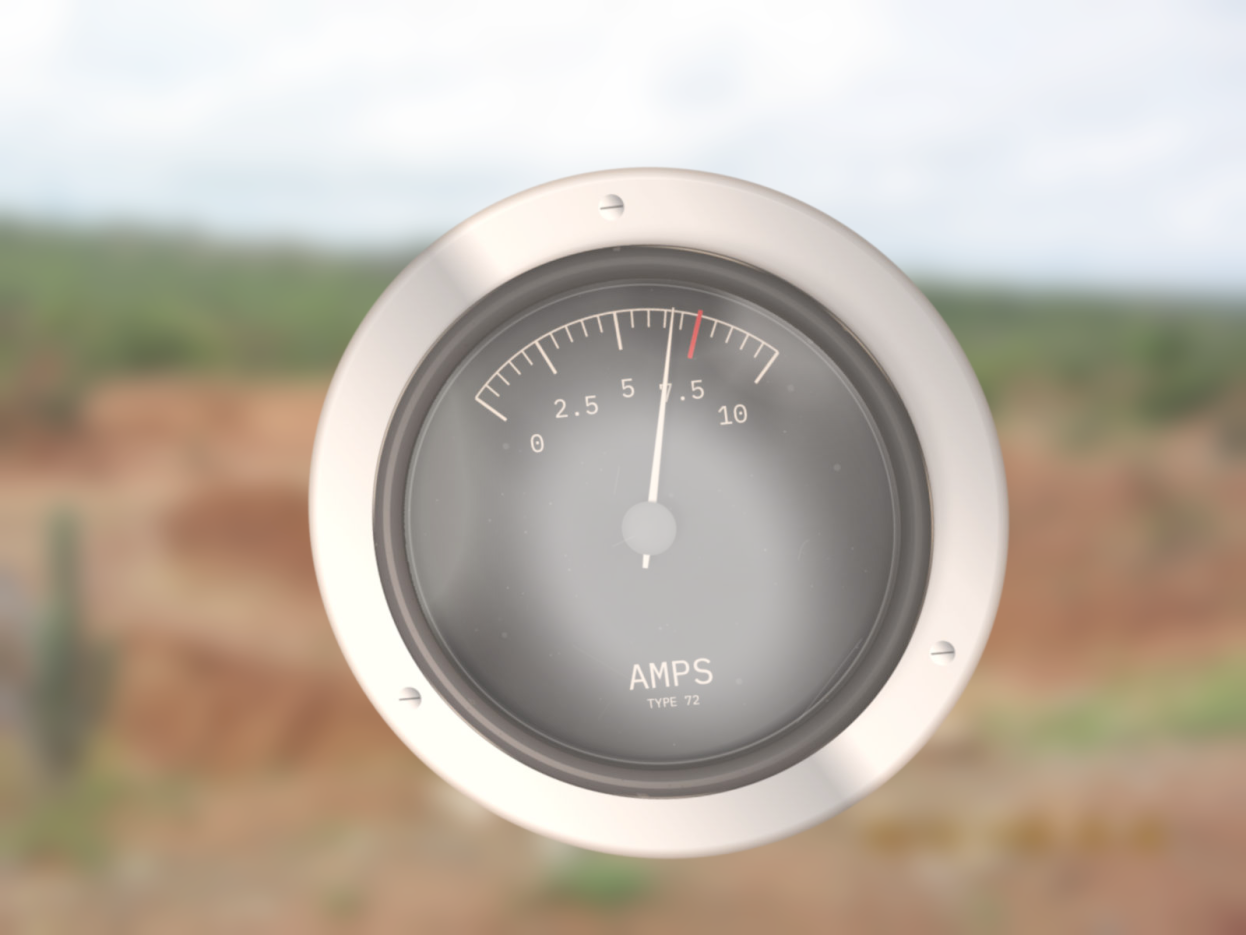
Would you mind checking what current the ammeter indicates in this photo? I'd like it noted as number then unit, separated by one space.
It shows 6.75 A
